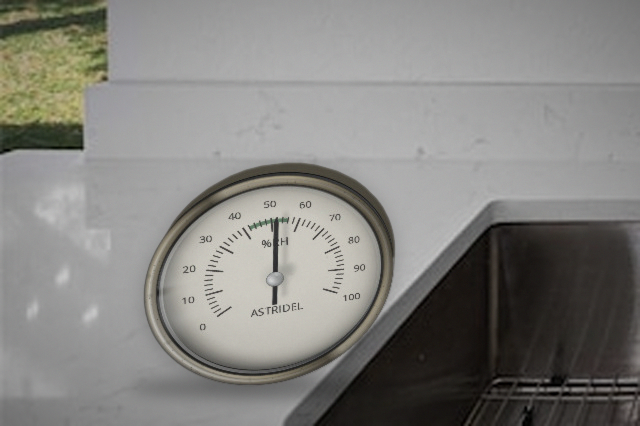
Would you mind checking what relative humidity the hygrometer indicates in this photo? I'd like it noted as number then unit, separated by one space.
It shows 52 %
